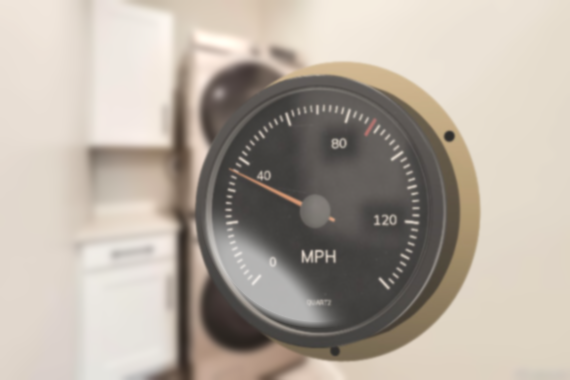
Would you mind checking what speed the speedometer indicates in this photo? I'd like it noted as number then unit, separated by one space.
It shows 36 mph
